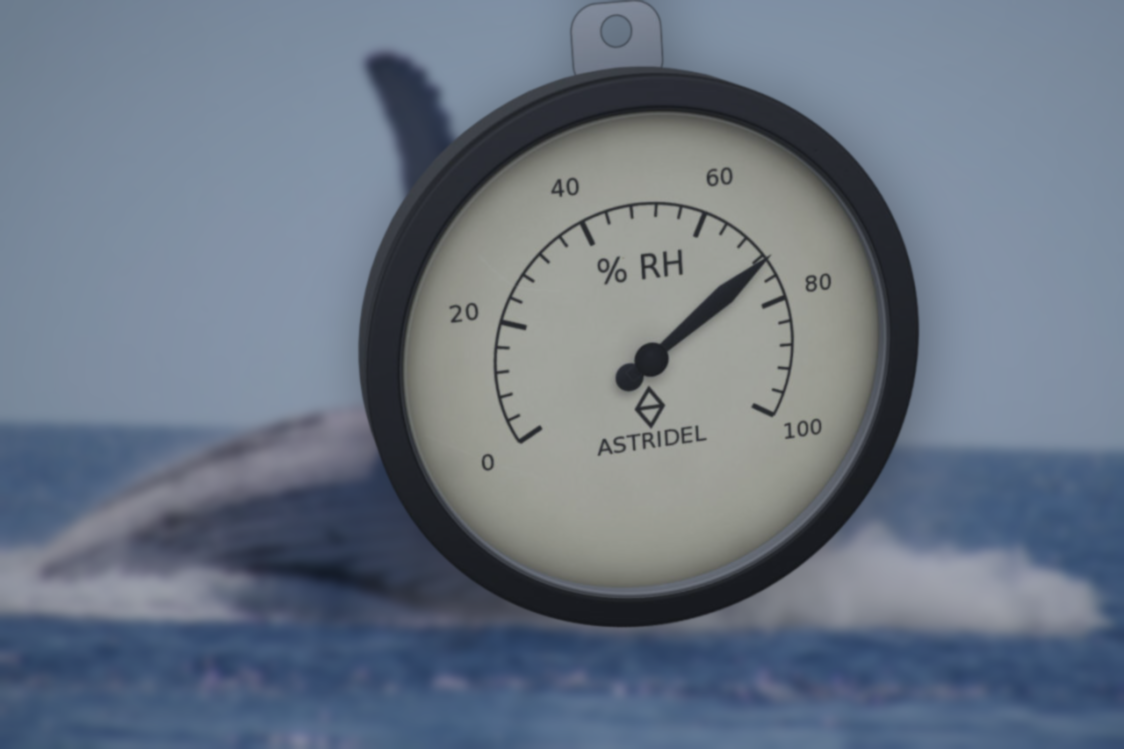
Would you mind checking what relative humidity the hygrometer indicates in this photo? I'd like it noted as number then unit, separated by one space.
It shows 72 %
